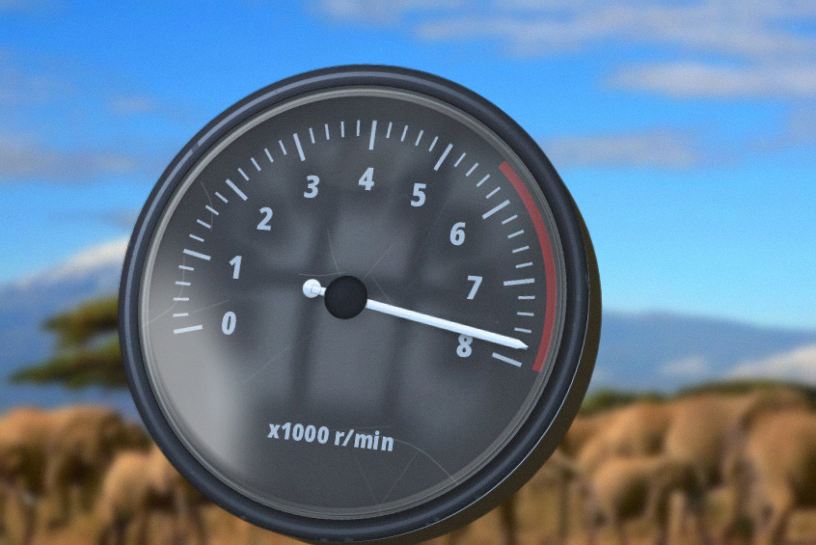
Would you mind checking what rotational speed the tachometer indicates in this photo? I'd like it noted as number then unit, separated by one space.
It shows 7800 rpm
